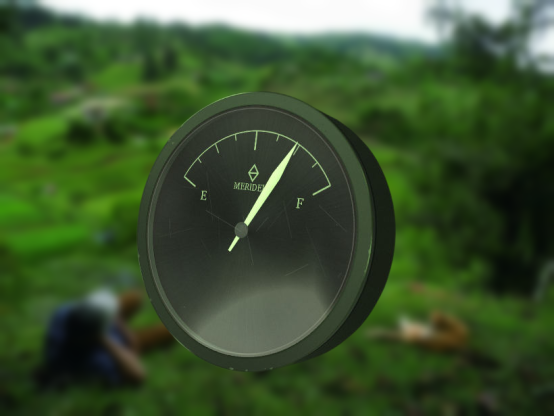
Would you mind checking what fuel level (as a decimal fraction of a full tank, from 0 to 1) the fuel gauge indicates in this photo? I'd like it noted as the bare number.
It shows 0.75
